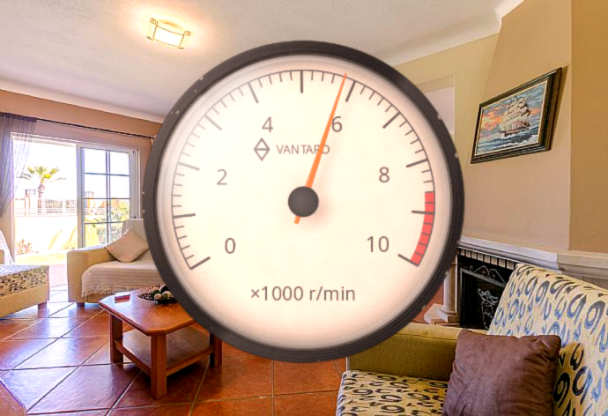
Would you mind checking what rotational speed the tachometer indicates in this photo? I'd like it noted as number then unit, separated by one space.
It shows 5800 rpm
